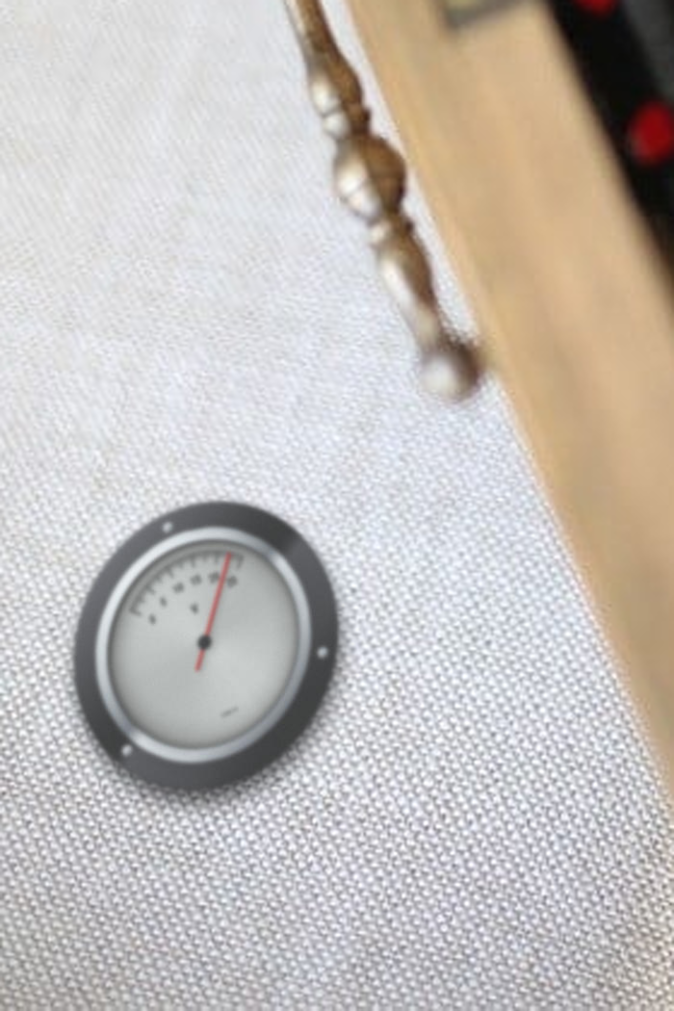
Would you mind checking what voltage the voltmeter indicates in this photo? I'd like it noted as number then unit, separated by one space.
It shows 22.5 V
